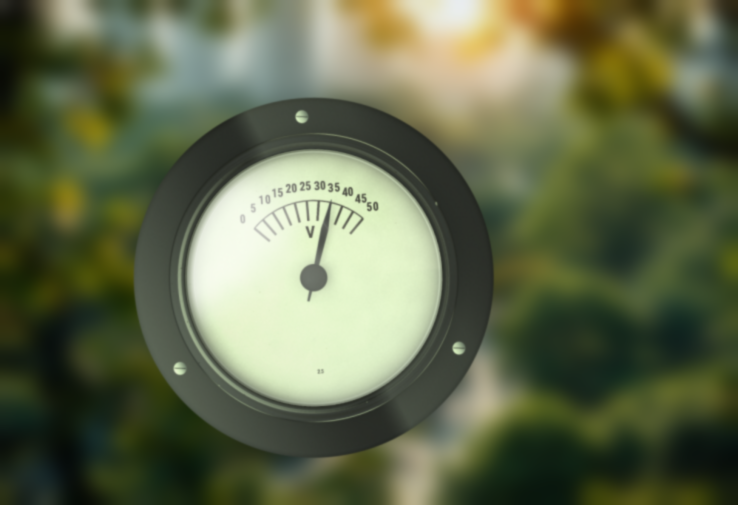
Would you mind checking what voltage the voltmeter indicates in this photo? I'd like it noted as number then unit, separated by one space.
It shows 35 V
